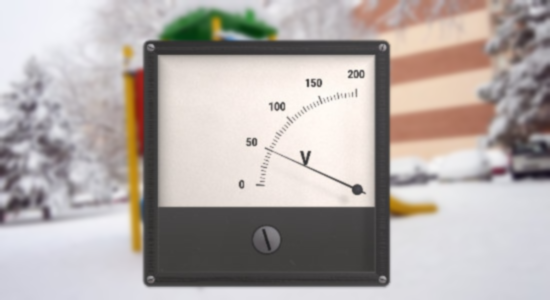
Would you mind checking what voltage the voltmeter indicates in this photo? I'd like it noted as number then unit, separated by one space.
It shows 50 V
